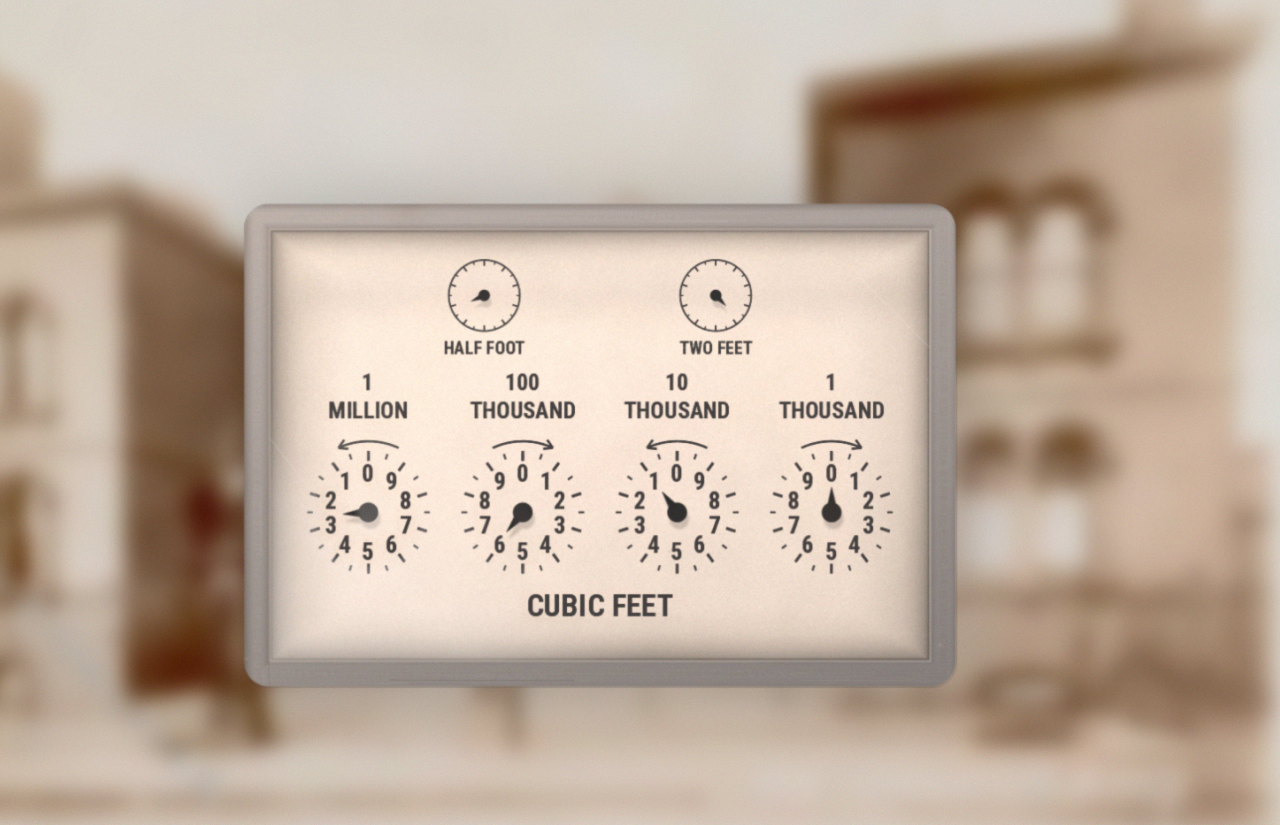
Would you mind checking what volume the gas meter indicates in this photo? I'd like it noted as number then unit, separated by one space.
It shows 261000 ft³
